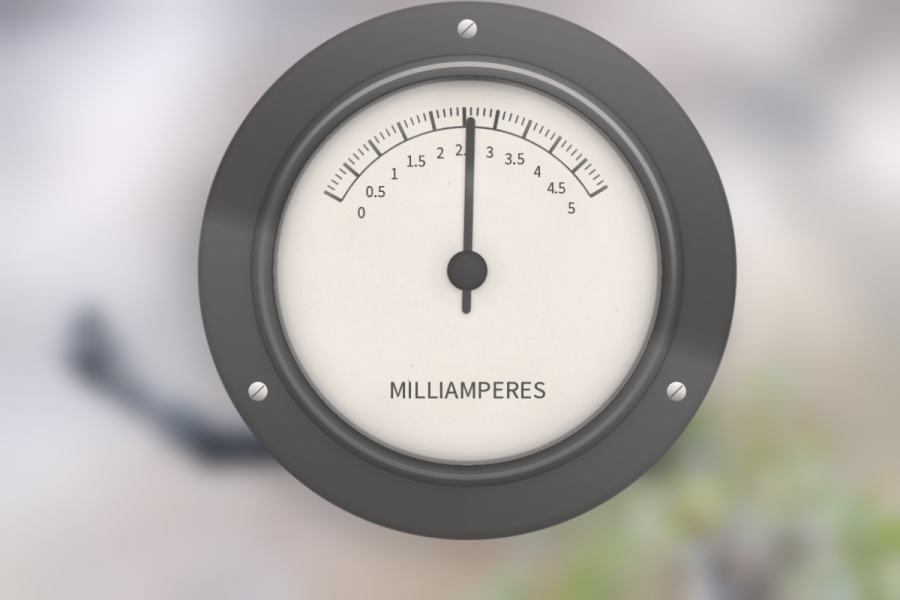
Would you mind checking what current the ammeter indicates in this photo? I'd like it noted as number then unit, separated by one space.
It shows 2.6 mA
